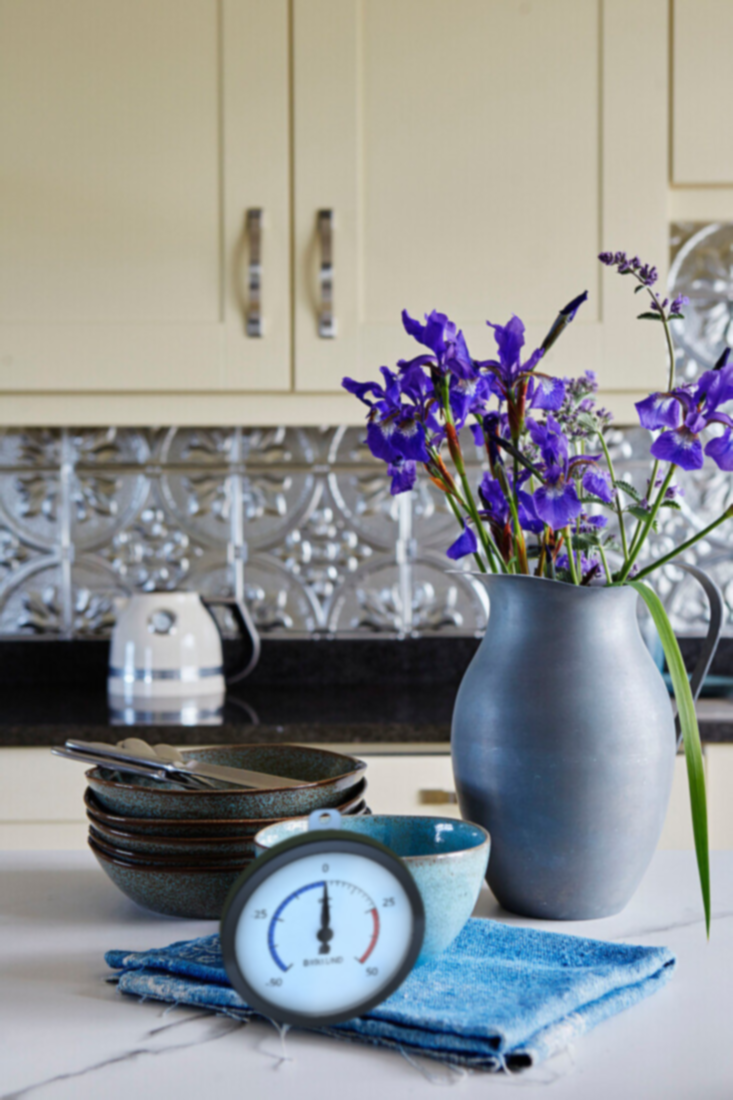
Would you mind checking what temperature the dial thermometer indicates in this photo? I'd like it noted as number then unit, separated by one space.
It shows 0 °C
